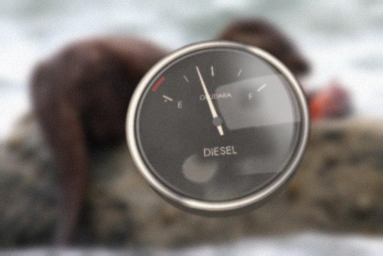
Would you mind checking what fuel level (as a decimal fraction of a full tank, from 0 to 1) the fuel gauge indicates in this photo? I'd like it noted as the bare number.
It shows 0.375
